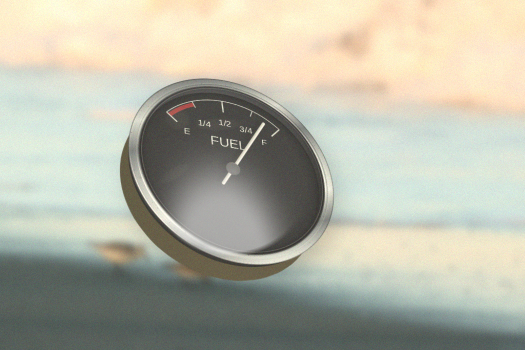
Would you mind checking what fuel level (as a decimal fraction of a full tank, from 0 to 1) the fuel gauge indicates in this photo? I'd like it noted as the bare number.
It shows 0.875
